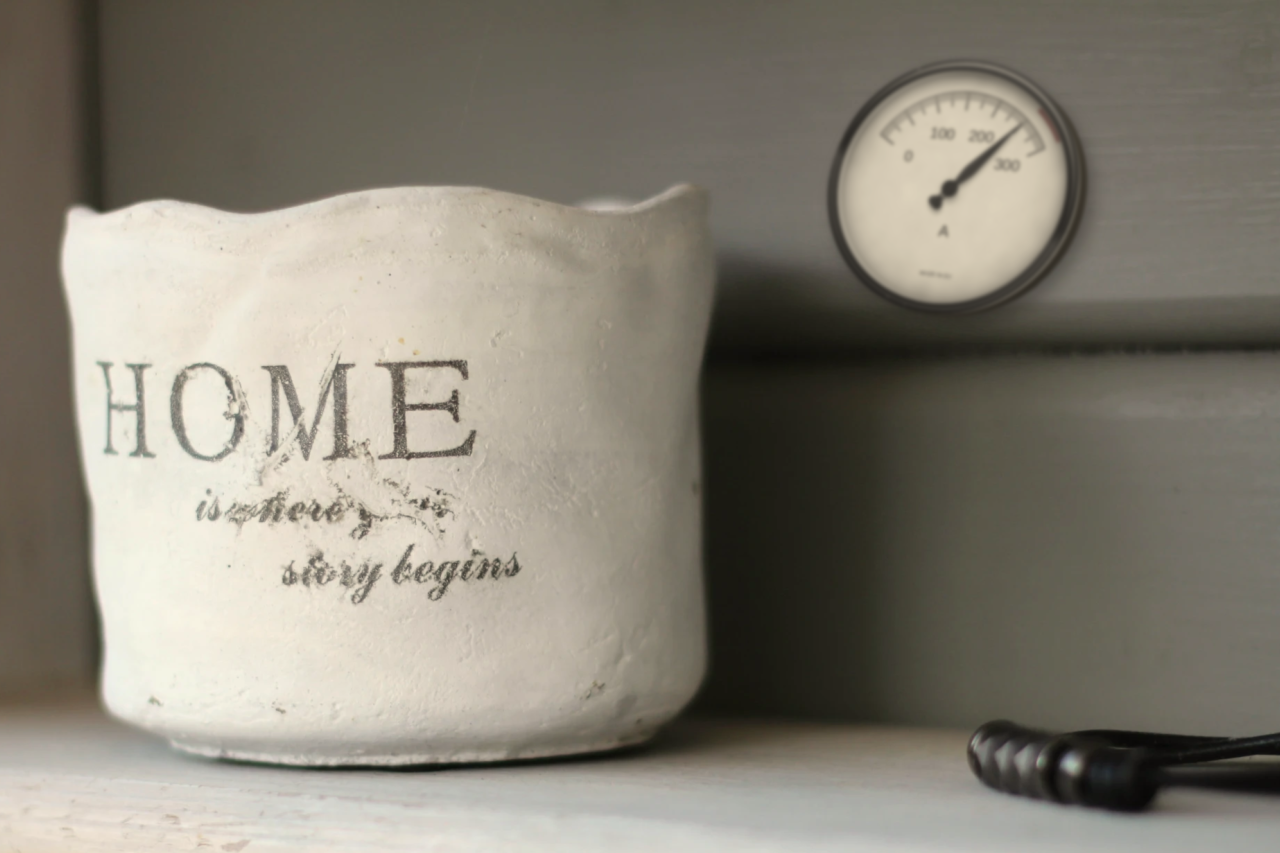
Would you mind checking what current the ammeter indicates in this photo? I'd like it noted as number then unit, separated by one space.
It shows 250 A
